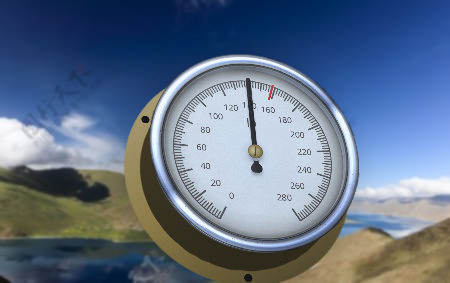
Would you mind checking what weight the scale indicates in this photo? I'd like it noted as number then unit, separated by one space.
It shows 140 lb
